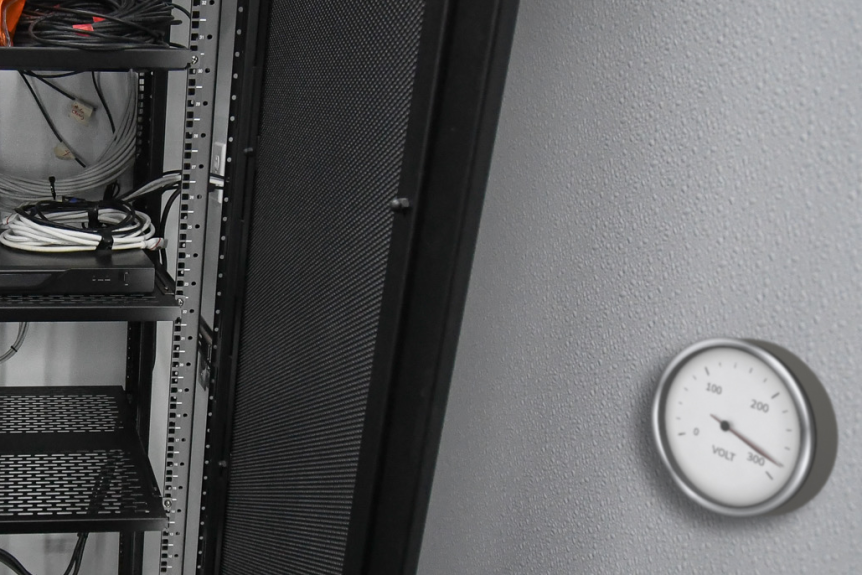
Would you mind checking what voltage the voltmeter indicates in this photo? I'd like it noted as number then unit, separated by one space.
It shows 280 V
